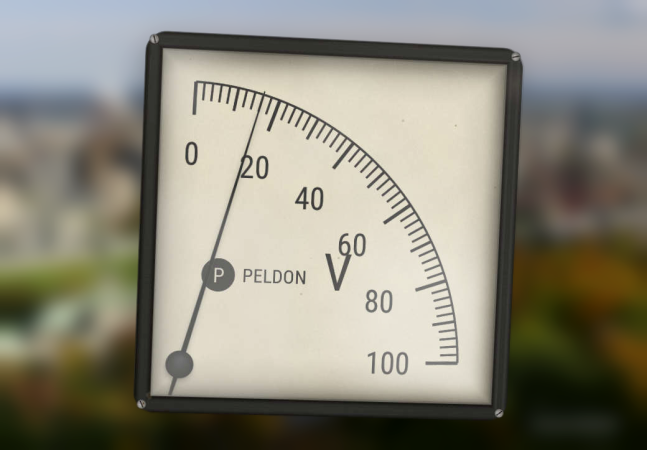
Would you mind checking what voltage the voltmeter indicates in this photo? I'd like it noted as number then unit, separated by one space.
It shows 16 V
